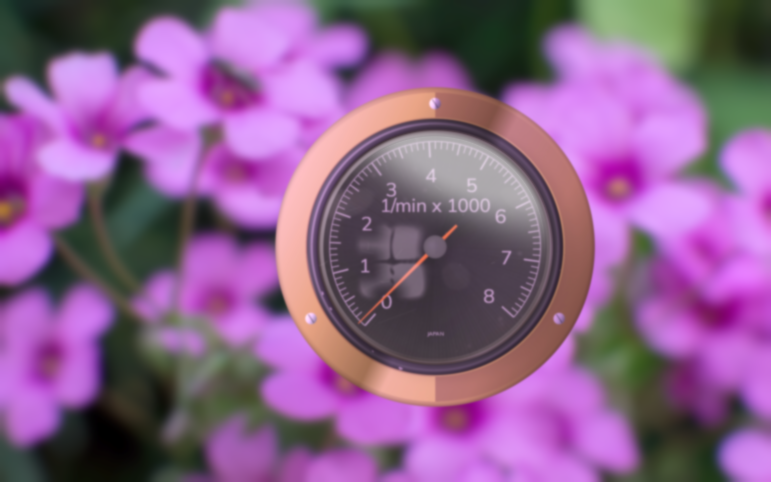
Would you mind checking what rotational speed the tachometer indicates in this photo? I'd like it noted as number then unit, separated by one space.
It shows 100 rpm
